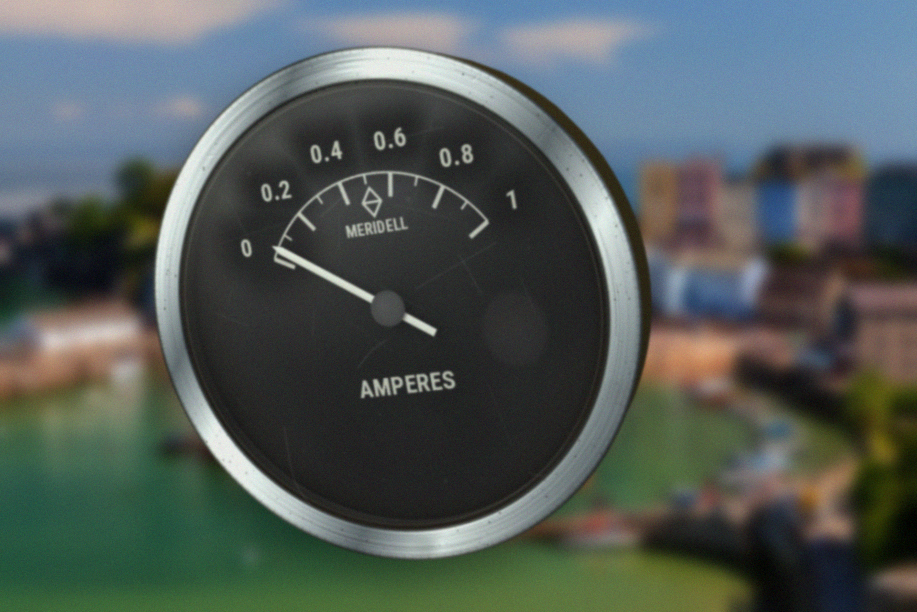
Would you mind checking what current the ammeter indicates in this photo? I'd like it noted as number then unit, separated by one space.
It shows 0.05 A
